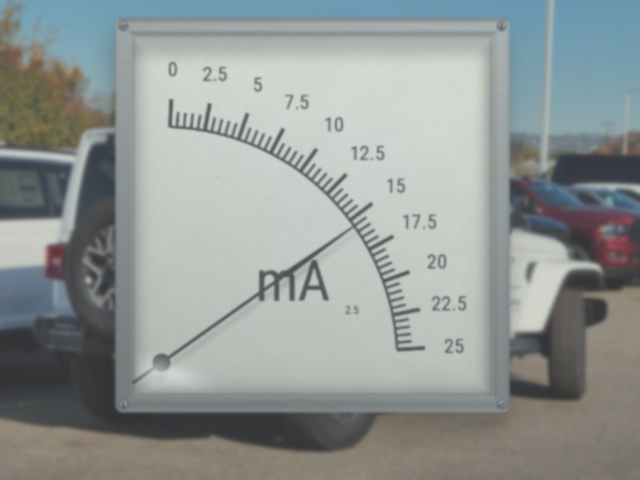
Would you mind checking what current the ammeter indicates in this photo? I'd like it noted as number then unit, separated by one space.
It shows 15.5 mA
